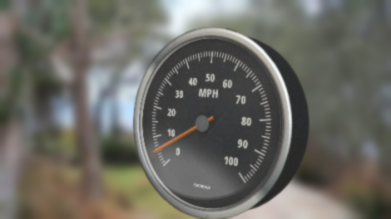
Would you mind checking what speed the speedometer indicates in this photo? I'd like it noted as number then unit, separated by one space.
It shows 5 mph
